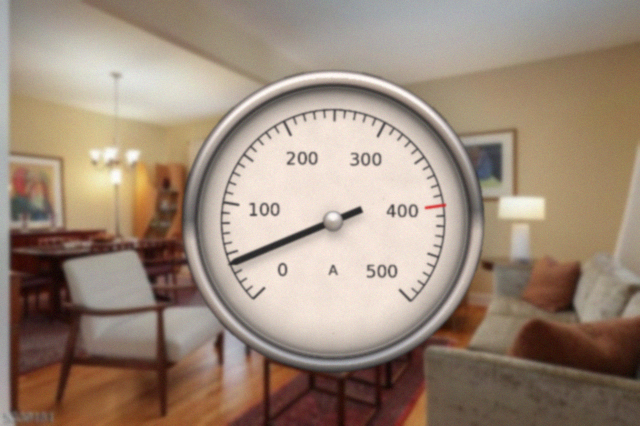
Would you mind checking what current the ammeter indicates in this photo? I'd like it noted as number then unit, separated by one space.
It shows 40 A
